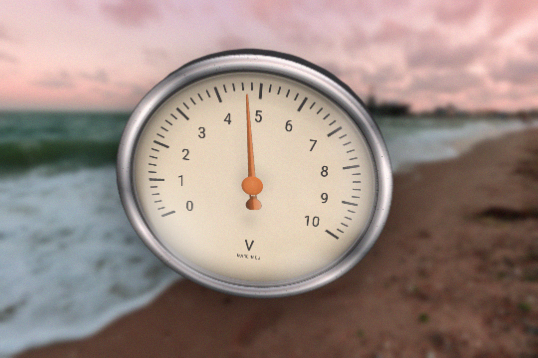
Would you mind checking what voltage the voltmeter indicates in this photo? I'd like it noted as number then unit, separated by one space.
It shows 4.7 V
